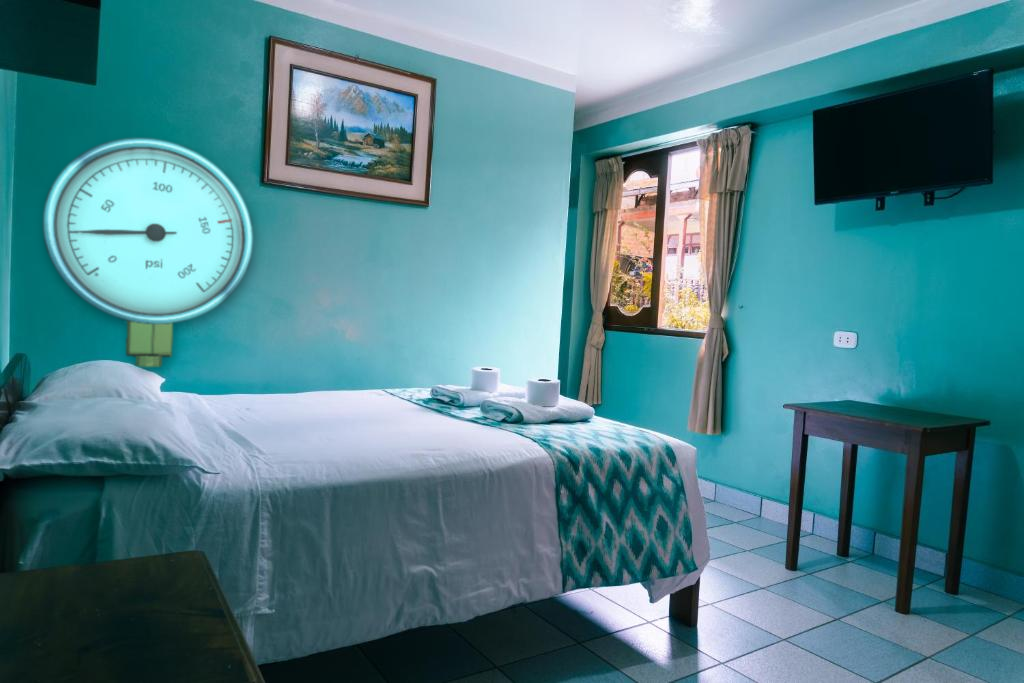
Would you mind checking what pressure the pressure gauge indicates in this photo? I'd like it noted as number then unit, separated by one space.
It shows 25 psi
